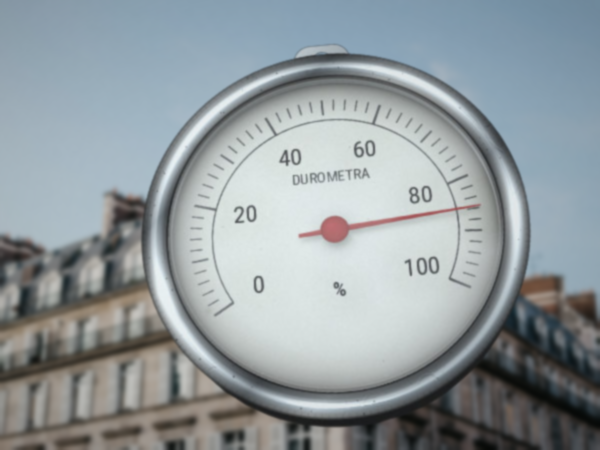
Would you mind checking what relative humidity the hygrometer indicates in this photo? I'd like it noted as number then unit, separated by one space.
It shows 86 %
